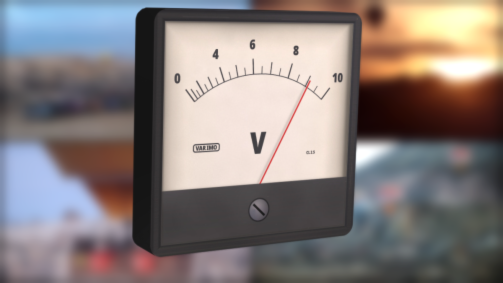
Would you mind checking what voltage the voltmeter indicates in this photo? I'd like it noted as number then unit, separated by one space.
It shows 9 V
